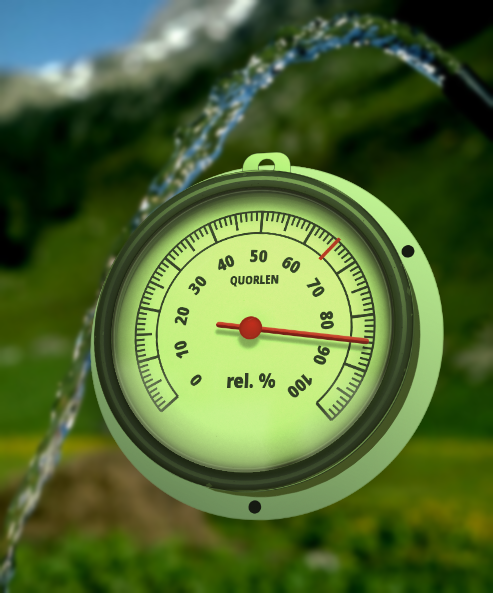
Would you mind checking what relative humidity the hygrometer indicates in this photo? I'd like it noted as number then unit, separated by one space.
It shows 85 %
